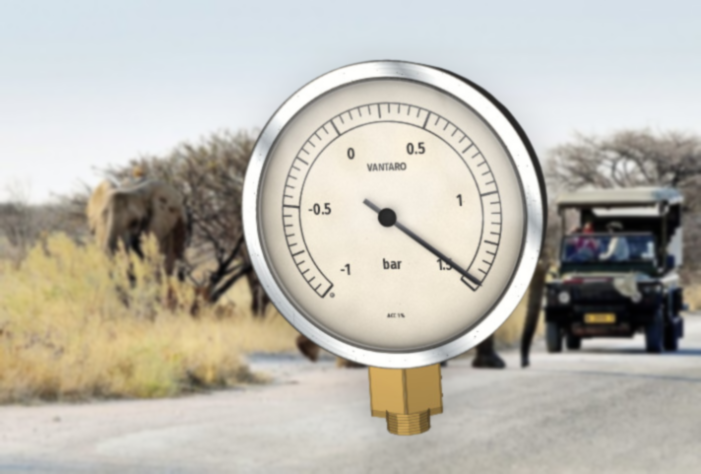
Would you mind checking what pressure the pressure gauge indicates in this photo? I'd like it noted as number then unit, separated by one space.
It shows 1.45 bar
